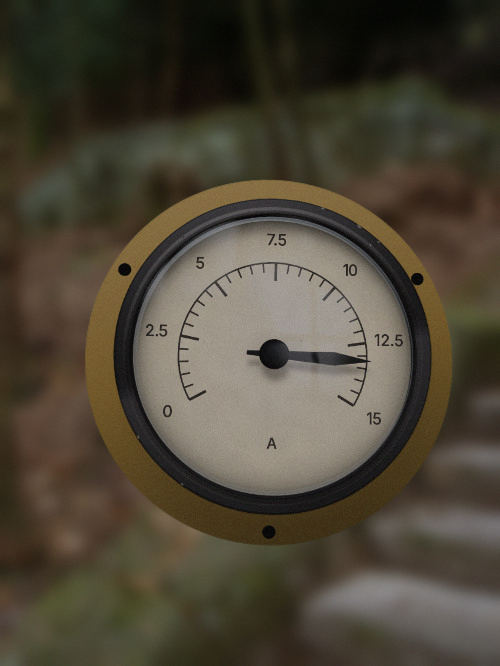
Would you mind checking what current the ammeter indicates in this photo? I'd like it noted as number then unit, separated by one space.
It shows 13.25 A
